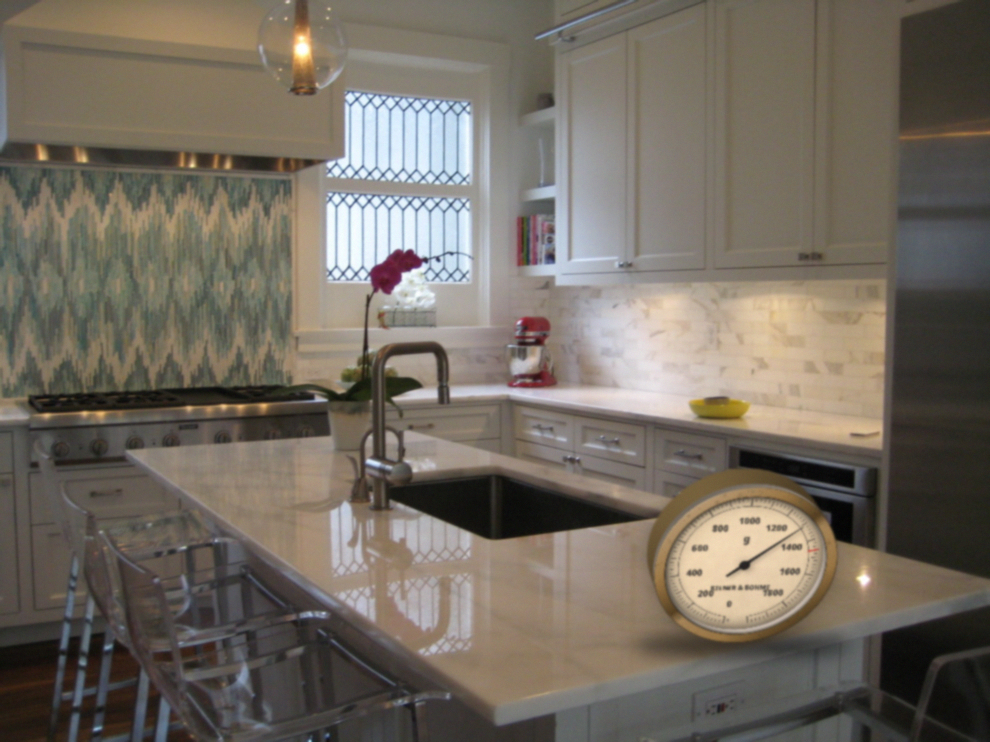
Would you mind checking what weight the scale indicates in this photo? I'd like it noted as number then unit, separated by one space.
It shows 1300 g
